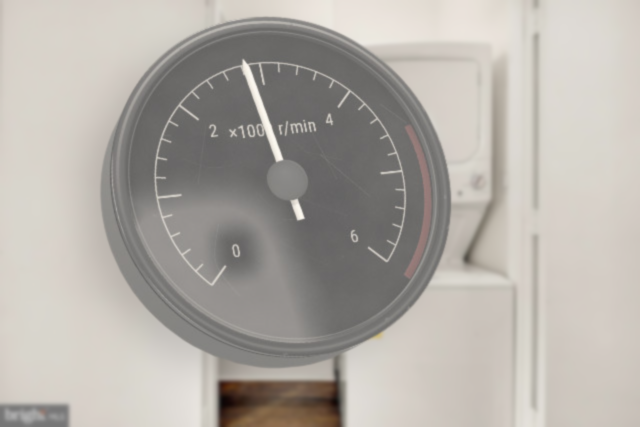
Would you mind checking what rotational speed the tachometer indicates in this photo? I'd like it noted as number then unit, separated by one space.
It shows 2800 rpm
